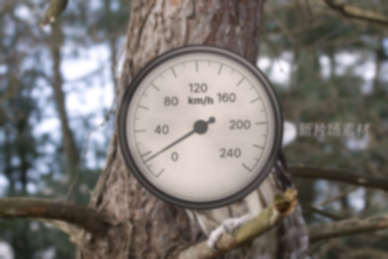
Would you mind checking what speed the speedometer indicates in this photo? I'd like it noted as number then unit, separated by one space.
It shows 15 km/h
